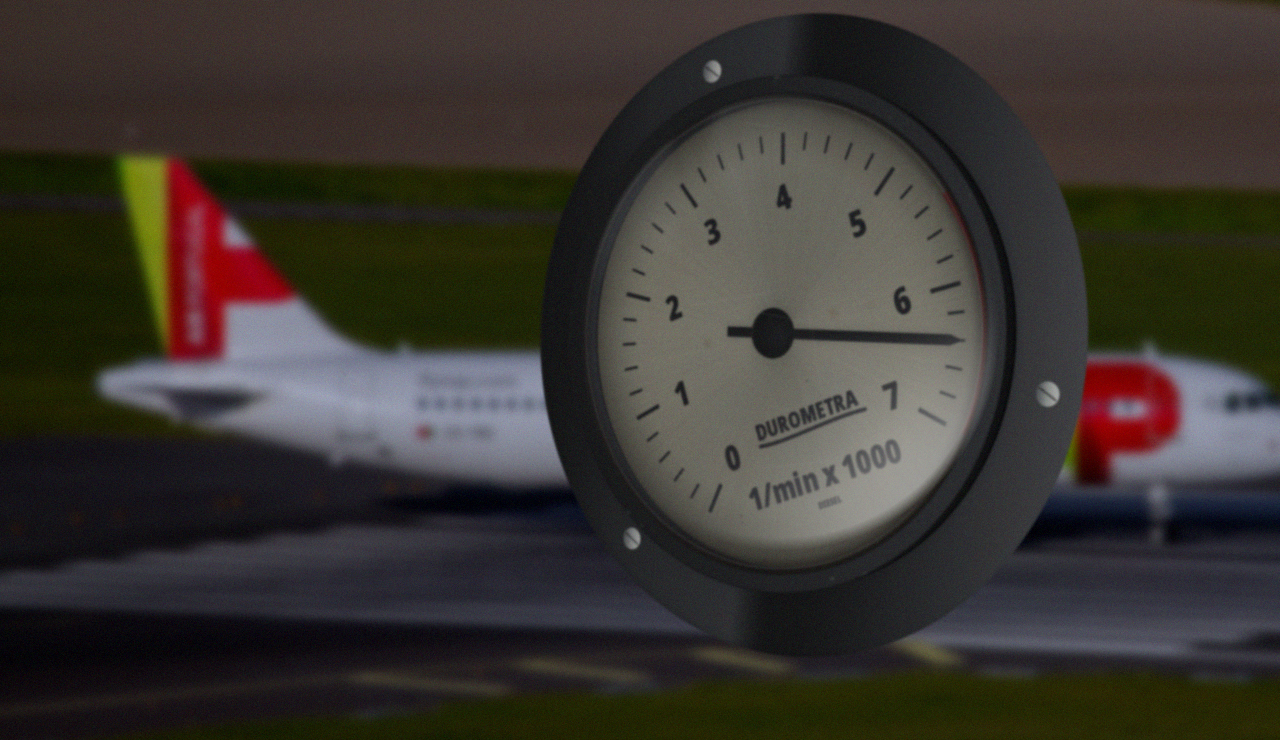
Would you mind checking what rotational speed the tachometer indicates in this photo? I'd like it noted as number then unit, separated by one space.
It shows 6400 rpm
